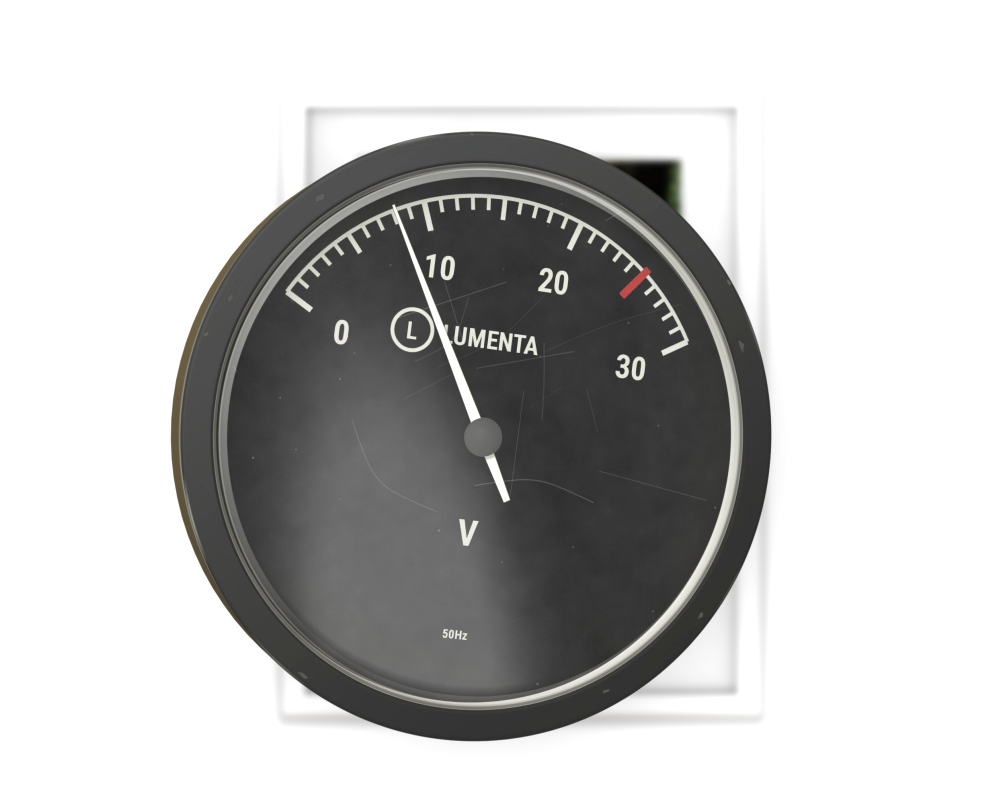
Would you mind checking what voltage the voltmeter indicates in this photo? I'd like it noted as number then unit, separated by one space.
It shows 8 V
